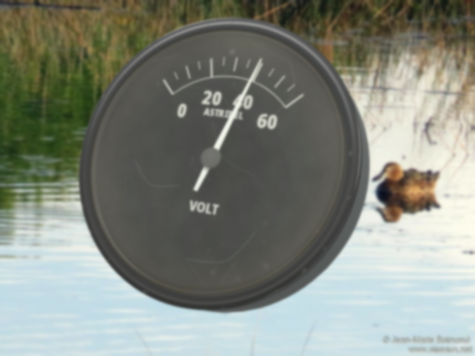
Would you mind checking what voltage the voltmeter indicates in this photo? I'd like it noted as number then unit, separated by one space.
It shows 40 V
